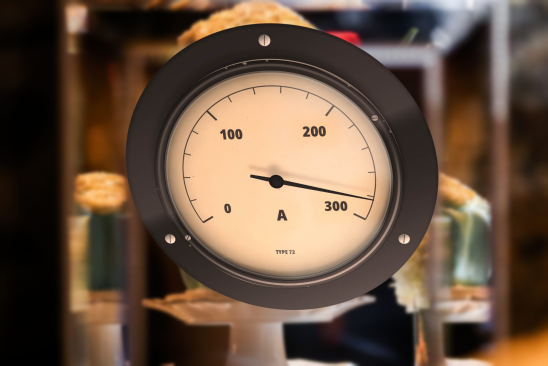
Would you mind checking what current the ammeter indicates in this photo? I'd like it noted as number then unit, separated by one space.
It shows 280 A
